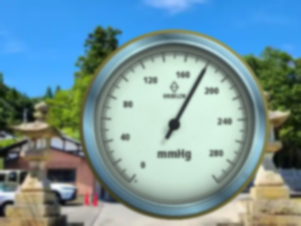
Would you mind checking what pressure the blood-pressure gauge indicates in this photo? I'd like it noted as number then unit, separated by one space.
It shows 180 mmHg
